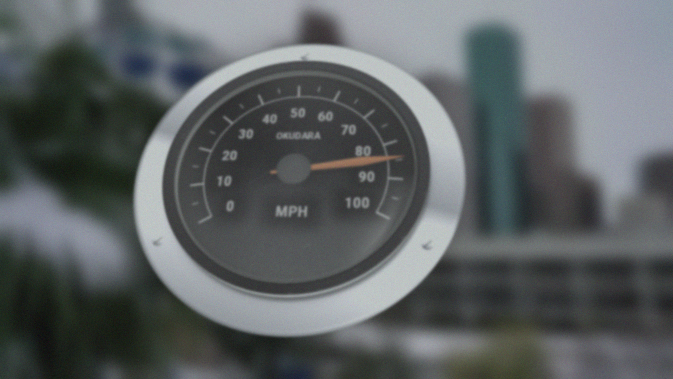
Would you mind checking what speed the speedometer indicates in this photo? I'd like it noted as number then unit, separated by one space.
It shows 85 mph
